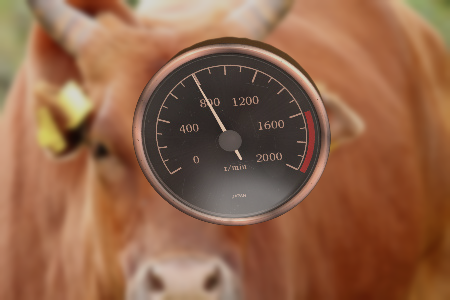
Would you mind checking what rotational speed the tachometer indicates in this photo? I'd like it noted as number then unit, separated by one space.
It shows 800 rpm
